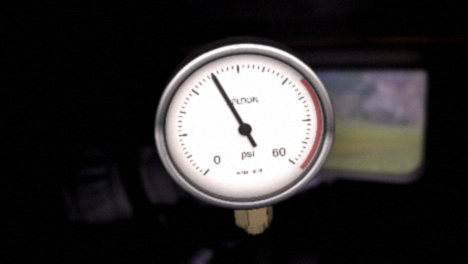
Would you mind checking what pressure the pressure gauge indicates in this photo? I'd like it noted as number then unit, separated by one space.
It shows 25 psi
